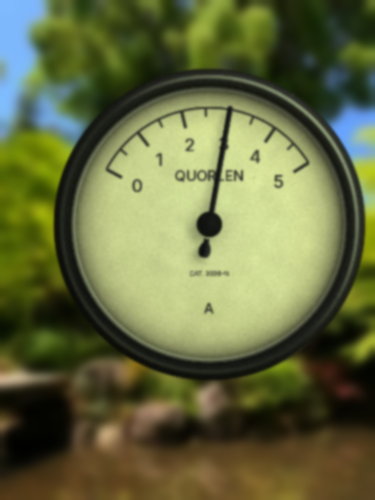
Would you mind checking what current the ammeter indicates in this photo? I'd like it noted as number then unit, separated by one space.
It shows 3 A
